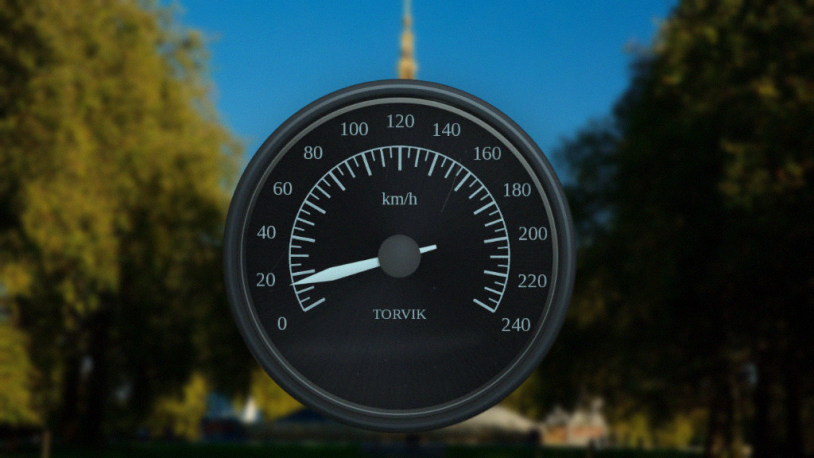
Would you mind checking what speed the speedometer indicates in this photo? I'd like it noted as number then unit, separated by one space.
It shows 15 km/h
